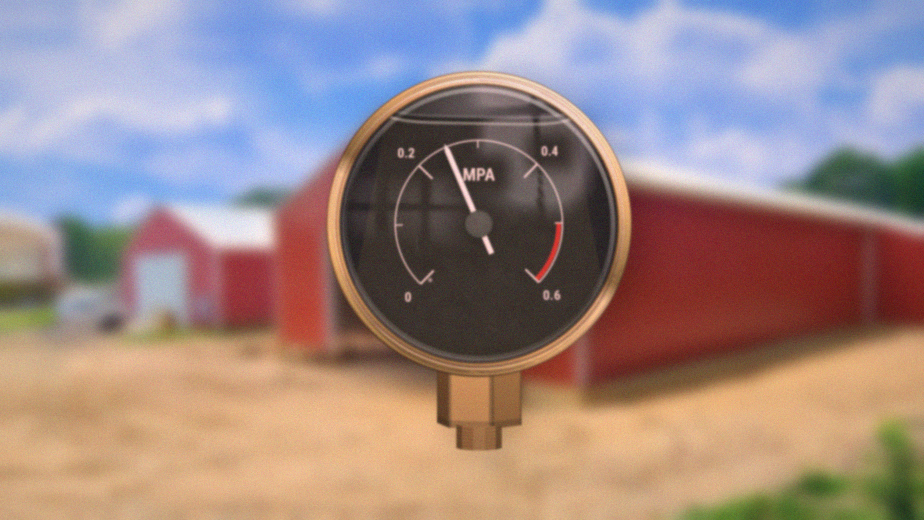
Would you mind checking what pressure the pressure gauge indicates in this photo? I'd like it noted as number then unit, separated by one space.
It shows 0.25 MPa
